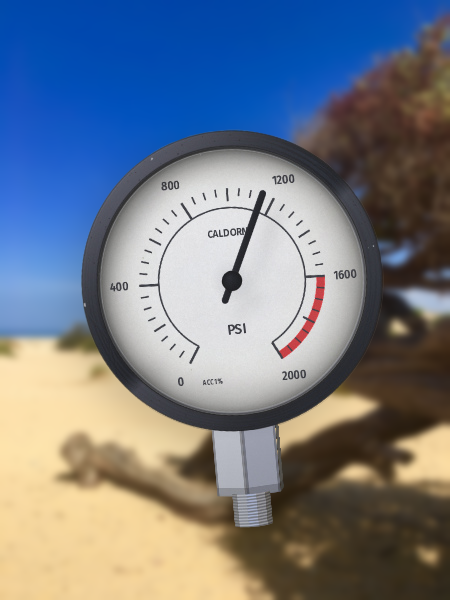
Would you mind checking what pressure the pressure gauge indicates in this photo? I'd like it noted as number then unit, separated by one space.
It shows 1150 psi
